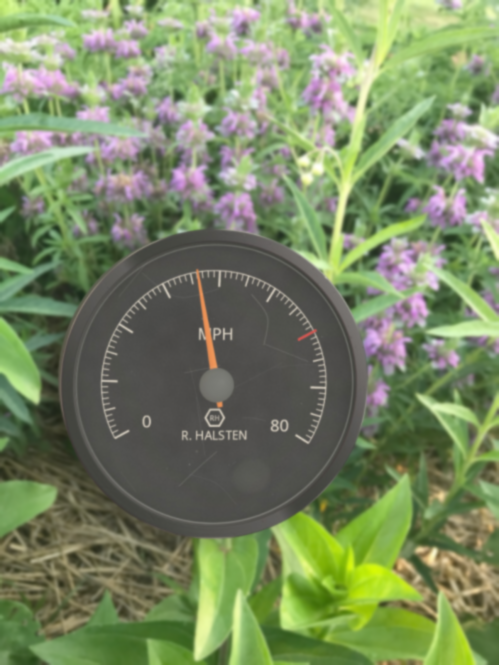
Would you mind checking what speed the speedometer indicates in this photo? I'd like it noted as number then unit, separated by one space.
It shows 36 mph
